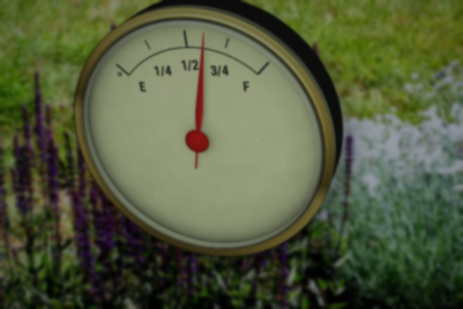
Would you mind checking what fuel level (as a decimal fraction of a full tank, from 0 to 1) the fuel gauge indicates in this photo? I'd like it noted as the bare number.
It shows 0.625
